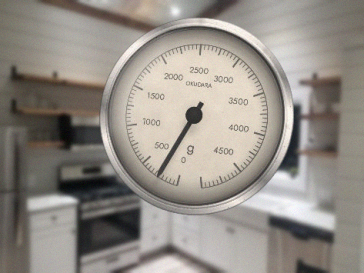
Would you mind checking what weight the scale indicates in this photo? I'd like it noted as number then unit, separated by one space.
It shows 250 g
